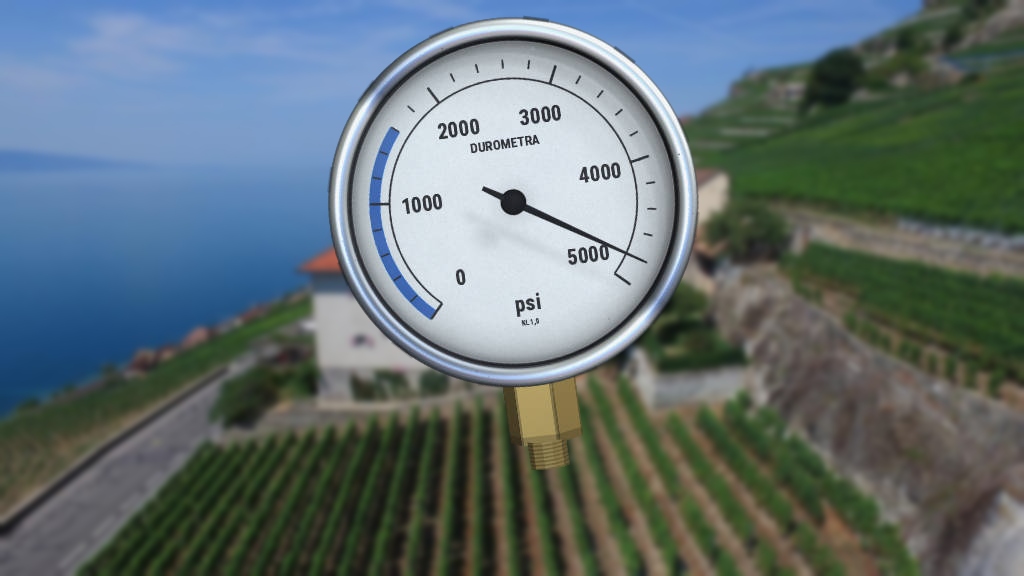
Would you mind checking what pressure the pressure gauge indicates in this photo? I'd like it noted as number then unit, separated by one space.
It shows 4800 psi
